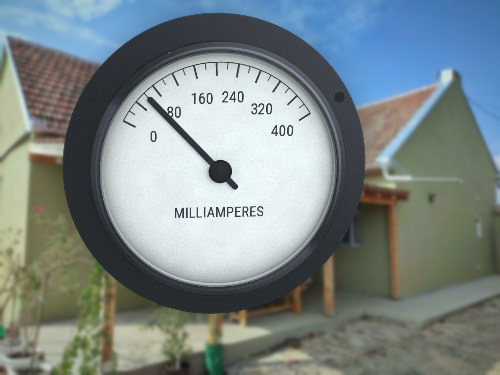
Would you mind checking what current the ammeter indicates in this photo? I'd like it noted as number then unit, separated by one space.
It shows 60 mA
